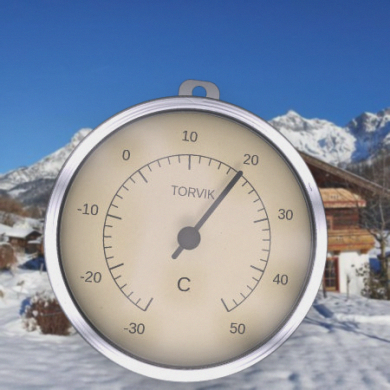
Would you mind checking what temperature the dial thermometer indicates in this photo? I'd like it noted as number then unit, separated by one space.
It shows 20 °C
